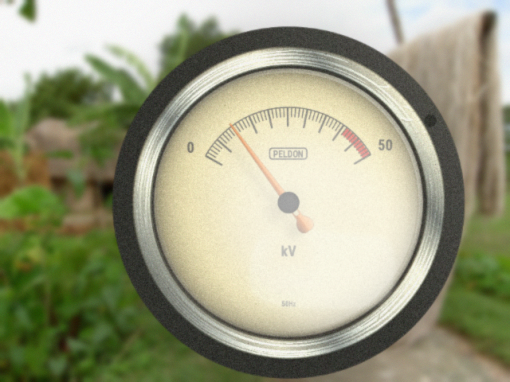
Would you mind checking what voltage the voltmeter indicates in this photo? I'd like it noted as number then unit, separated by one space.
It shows 10 kV
